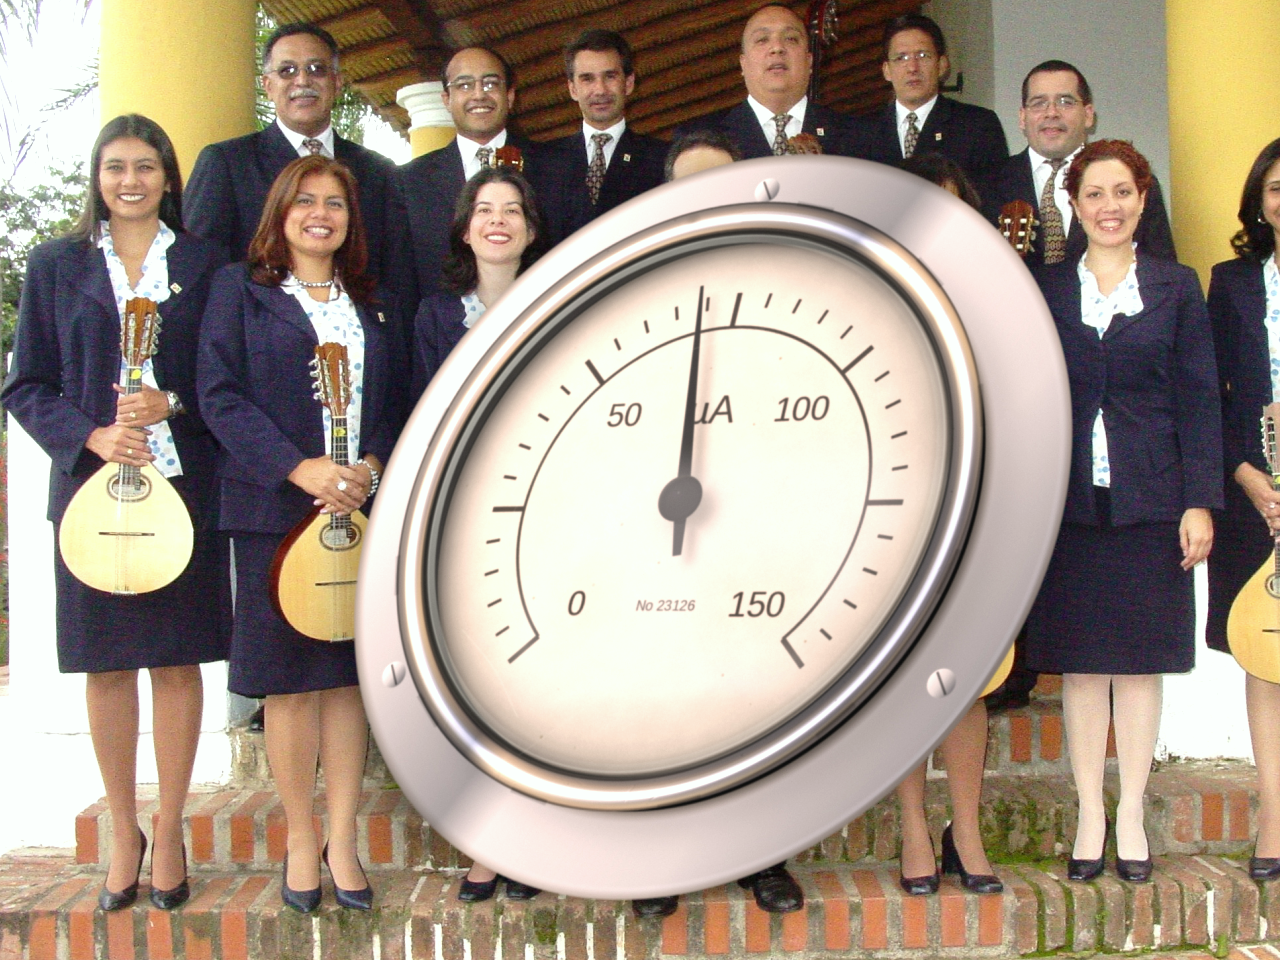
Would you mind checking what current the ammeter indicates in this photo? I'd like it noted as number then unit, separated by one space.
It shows 70 µA
